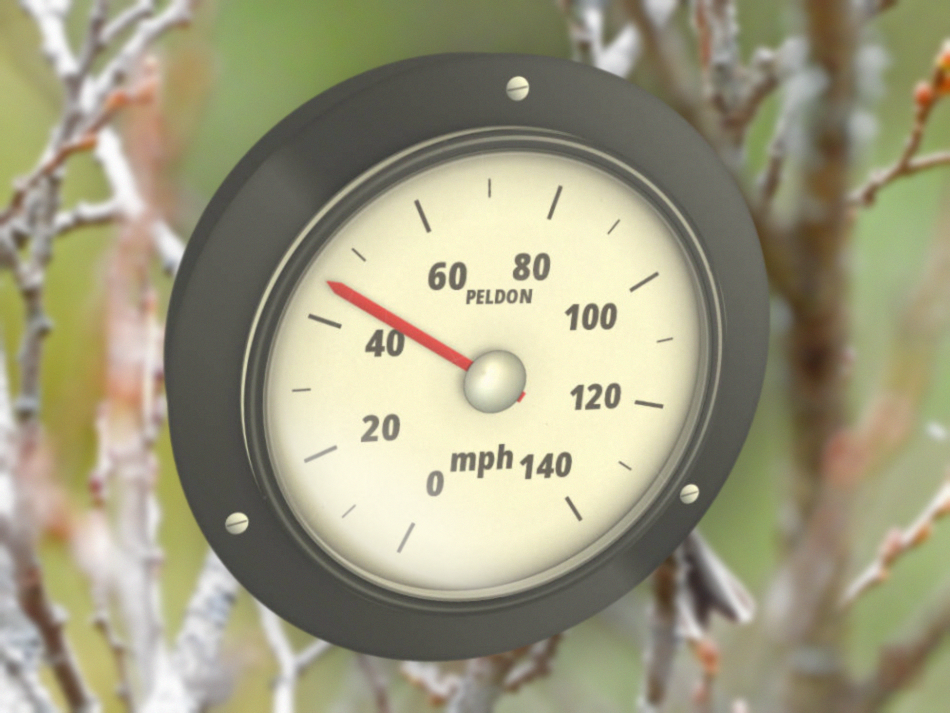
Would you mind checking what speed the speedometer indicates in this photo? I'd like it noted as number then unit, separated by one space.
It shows 45 mph
